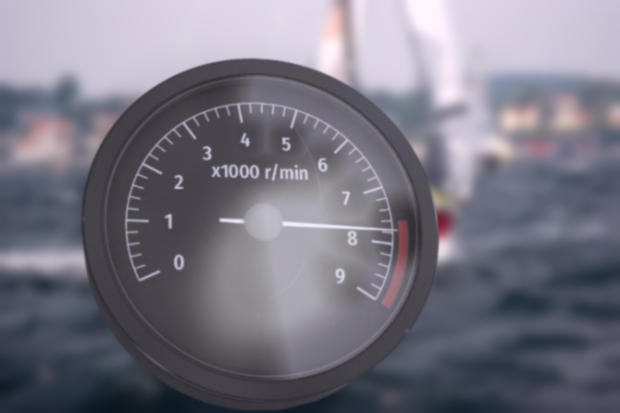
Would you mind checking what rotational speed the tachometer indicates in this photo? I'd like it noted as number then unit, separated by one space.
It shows 7800 rpm
